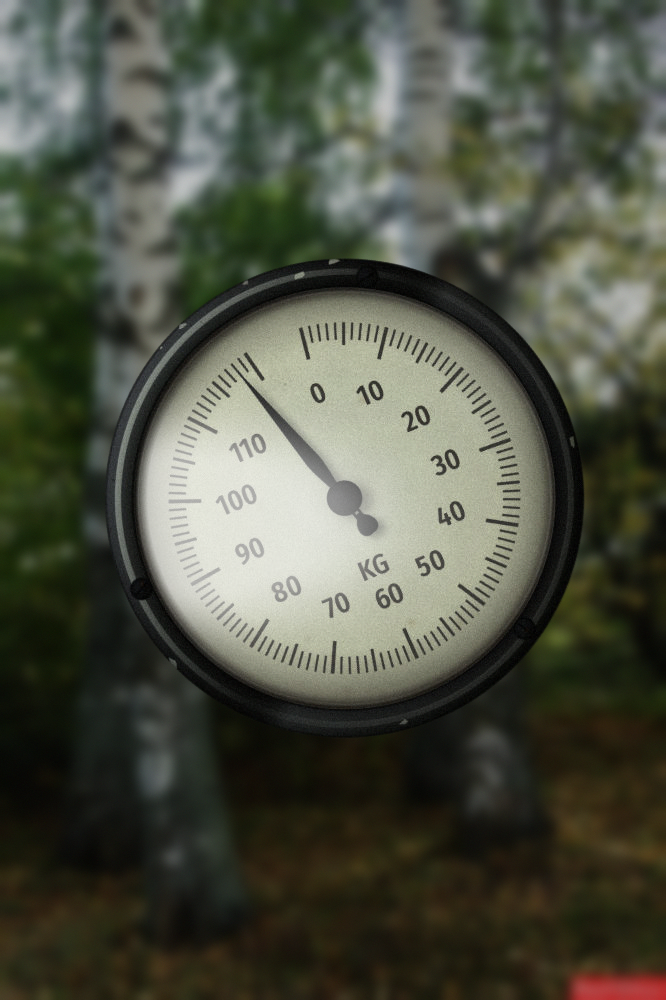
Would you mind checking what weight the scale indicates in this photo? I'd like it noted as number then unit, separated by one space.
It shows 118 kg
